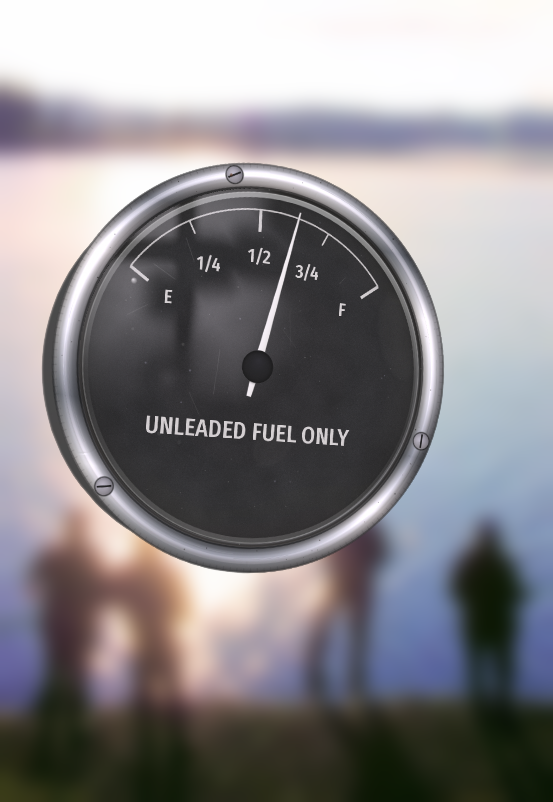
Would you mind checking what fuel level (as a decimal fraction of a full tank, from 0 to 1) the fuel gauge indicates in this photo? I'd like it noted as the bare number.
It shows 0.625
